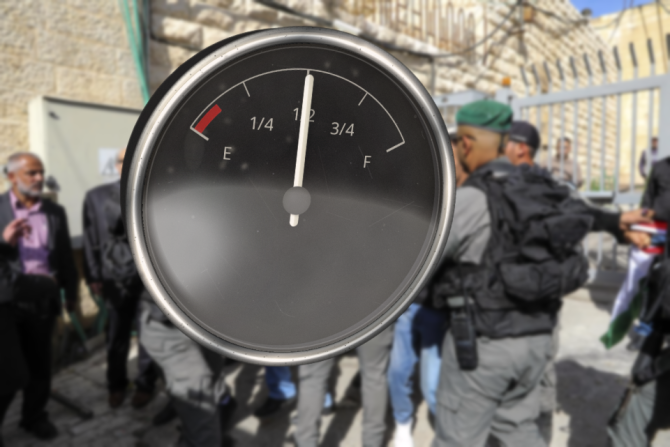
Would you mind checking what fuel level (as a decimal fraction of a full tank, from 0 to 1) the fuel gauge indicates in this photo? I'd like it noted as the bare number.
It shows 0.5
